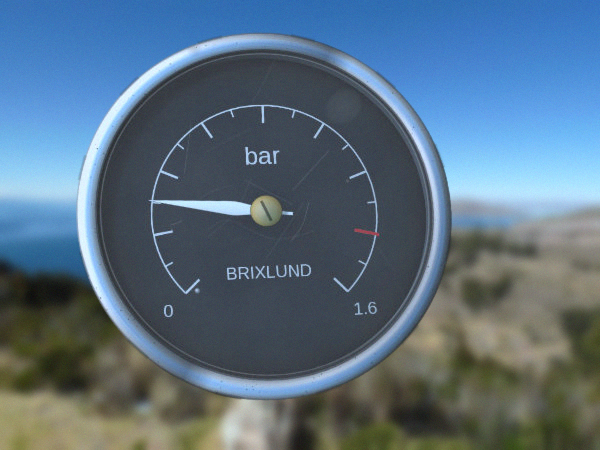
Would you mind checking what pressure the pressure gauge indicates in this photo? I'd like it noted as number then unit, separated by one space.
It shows 0.3 bar
